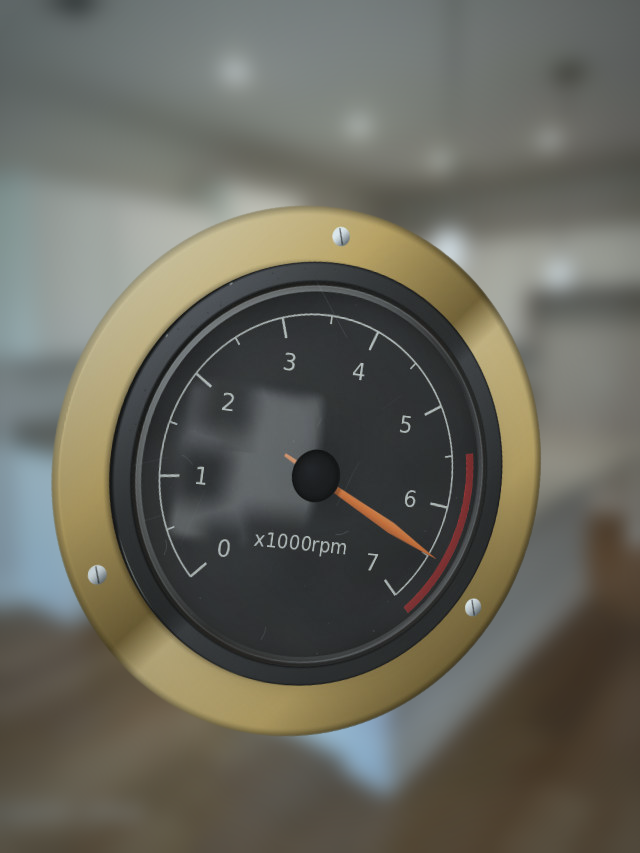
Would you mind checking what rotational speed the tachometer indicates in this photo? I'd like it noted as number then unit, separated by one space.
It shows 6500 rpm
